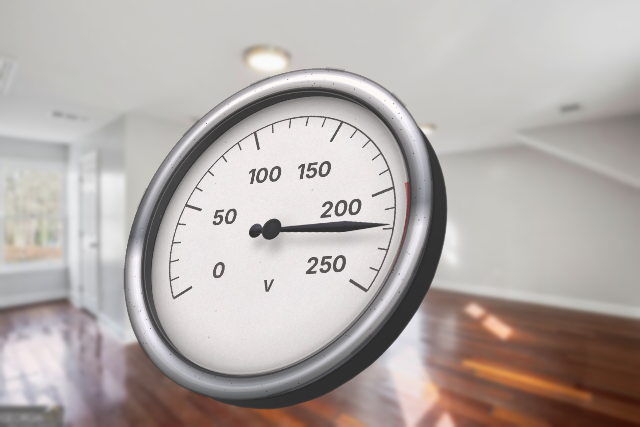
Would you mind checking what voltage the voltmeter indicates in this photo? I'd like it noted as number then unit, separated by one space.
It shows 220 V
